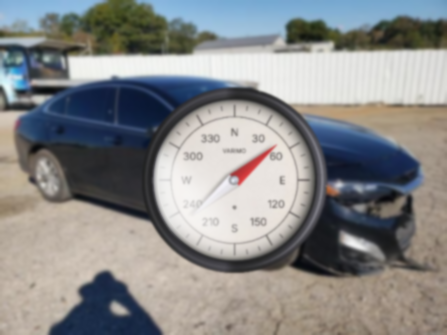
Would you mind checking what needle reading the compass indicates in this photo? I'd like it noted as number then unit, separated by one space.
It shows 50 °
